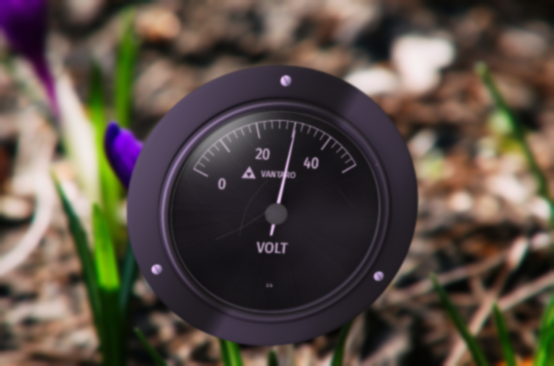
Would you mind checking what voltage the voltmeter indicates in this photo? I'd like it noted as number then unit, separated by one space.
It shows 30 V
